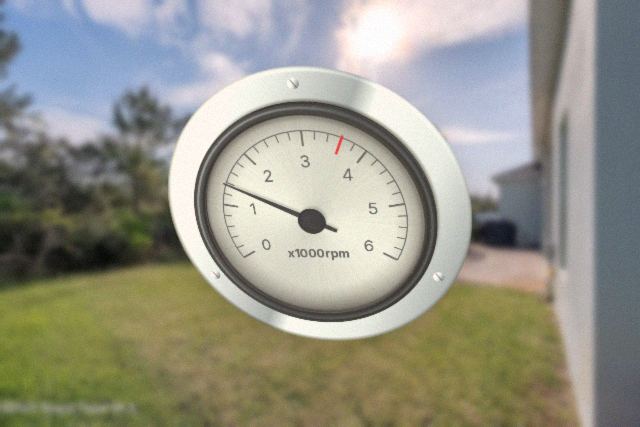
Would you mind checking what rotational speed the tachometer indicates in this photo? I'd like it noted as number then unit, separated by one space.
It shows 1400 rpm
